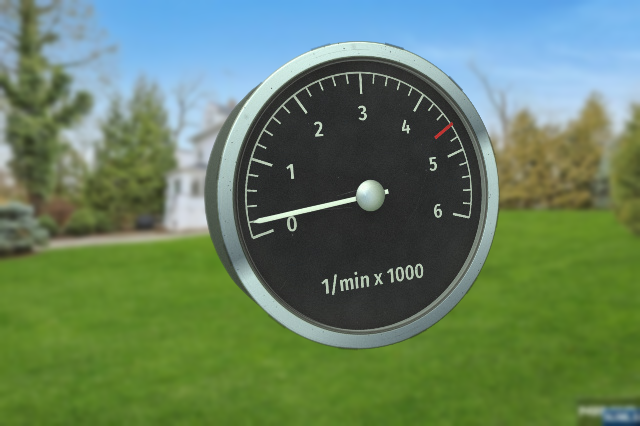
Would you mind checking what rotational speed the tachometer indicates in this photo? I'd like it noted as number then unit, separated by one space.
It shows 200 rpm
